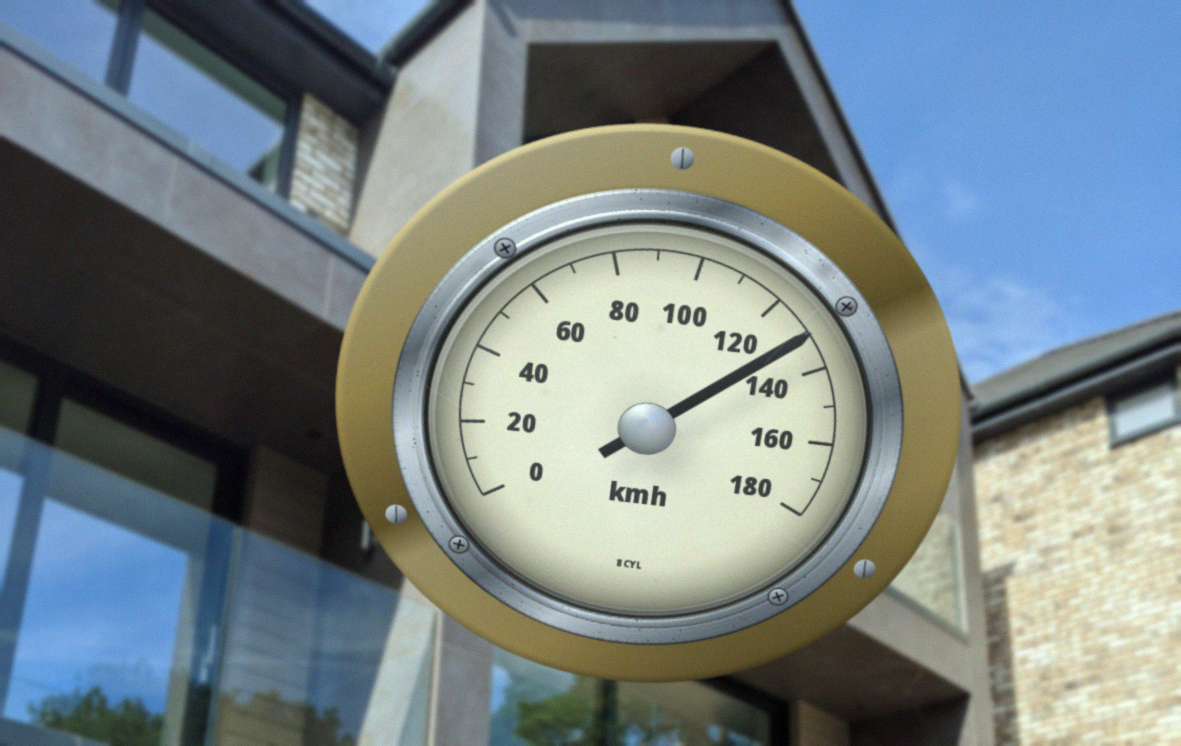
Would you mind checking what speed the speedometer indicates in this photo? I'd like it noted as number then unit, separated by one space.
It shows 130 km/h
